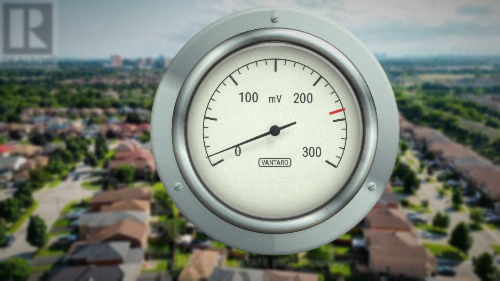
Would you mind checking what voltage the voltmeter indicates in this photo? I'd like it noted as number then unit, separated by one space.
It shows 10 mV
